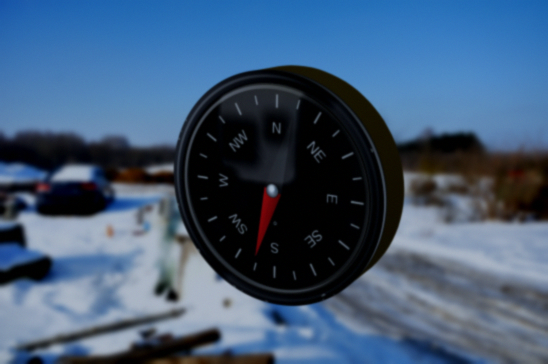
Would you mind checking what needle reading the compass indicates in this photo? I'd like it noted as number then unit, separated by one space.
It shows 195 °
